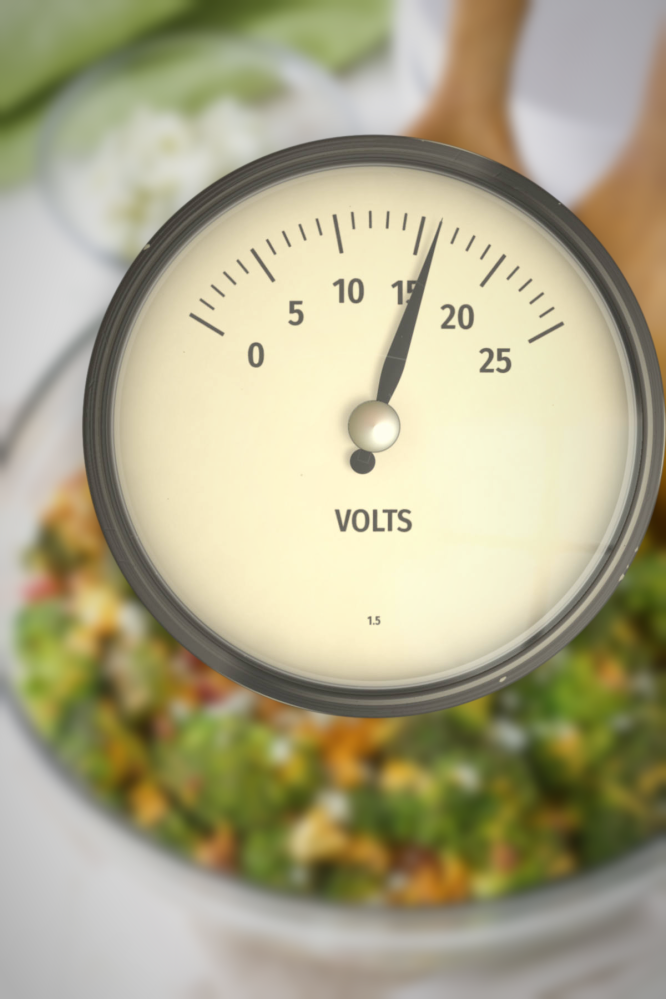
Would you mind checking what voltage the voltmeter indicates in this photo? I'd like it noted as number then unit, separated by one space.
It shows 16 V
